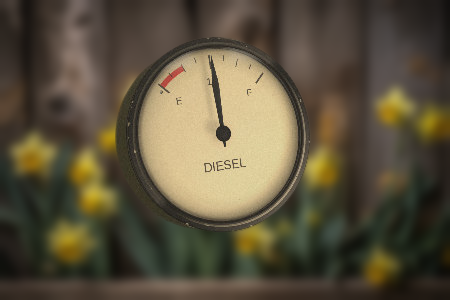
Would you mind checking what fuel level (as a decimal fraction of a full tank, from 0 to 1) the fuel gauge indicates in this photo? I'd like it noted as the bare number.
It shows 0.5
